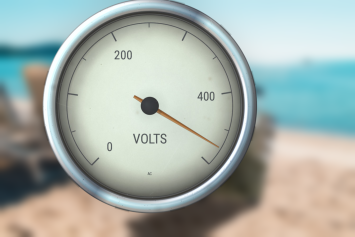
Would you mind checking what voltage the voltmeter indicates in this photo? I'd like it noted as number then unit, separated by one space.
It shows 475 V
